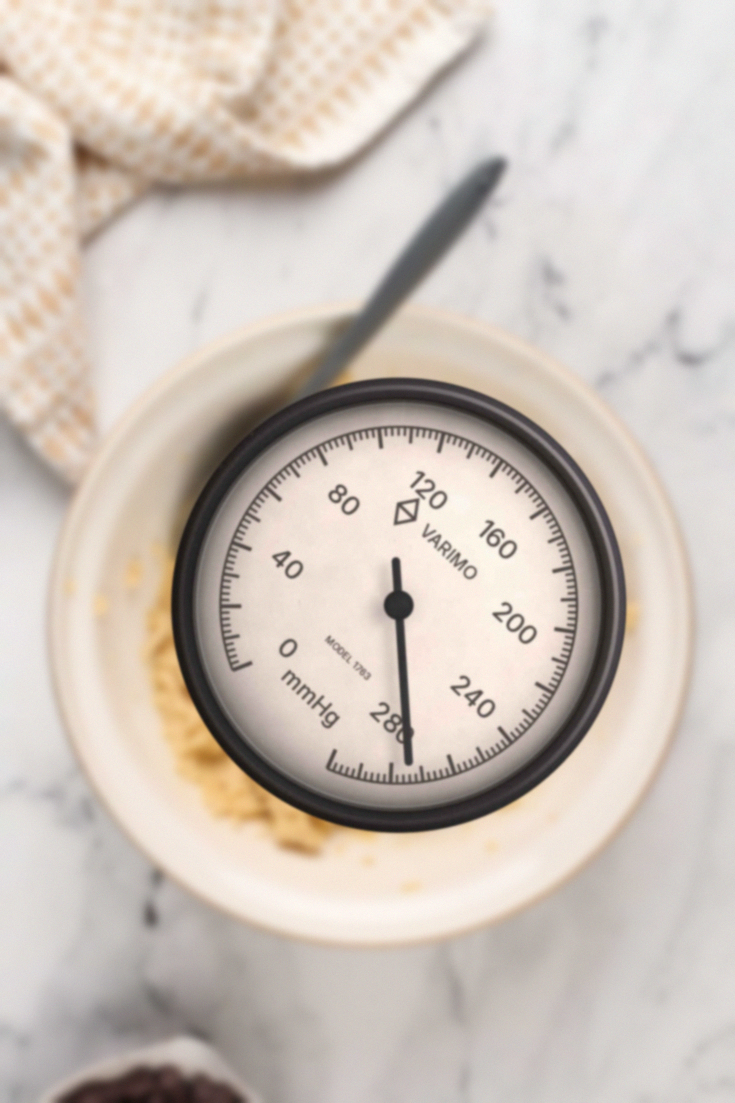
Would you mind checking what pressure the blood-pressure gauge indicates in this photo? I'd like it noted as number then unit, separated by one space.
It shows 274 mmHg
